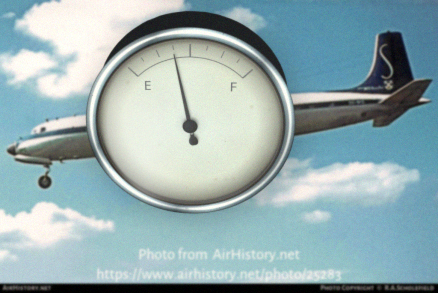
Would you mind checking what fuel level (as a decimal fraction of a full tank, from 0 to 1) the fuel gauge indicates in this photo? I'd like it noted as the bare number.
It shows 0.375
